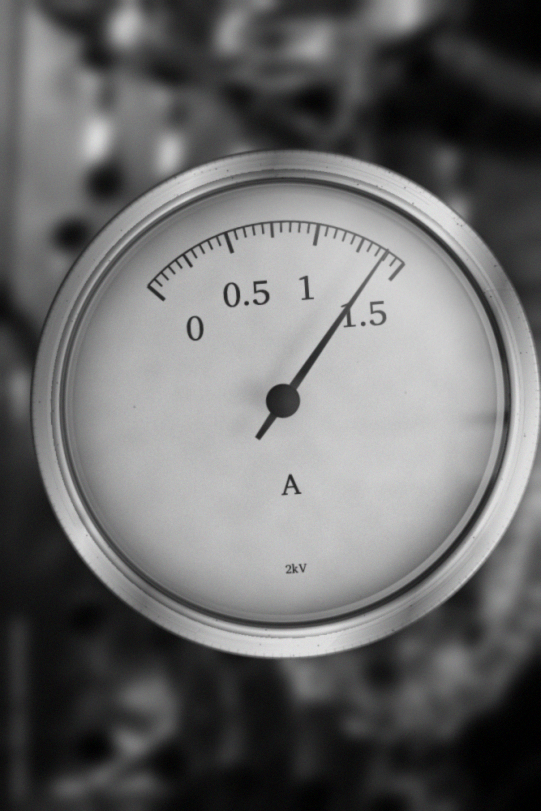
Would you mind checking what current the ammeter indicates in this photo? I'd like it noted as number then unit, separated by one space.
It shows 1.4 A
